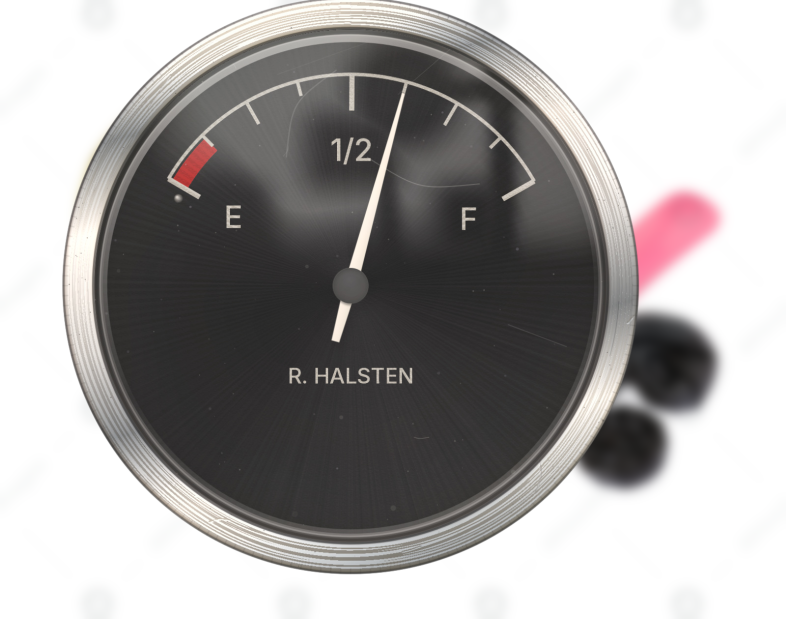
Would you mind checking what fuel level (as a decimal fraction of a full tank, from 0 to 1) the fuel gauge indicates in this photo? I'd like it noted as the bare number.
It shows 0.625
